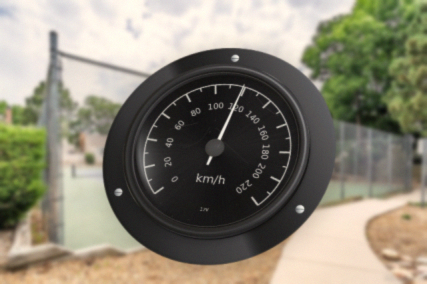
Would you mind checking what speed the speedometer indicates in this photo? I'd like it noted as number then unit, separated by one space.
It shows 120 km/h
